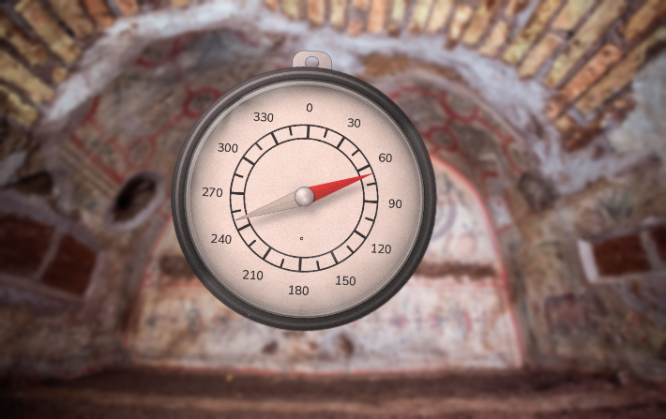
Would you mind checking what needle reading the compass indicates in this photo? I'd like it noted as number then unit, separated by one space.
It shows 67.5 °
